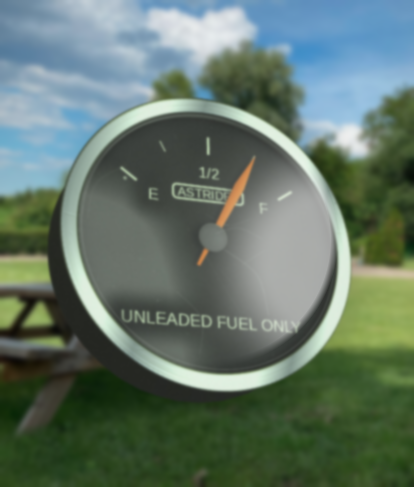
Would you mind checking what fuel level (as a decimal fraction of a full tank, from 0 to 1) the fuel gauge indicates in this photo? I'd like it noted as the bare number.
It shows 0.75
